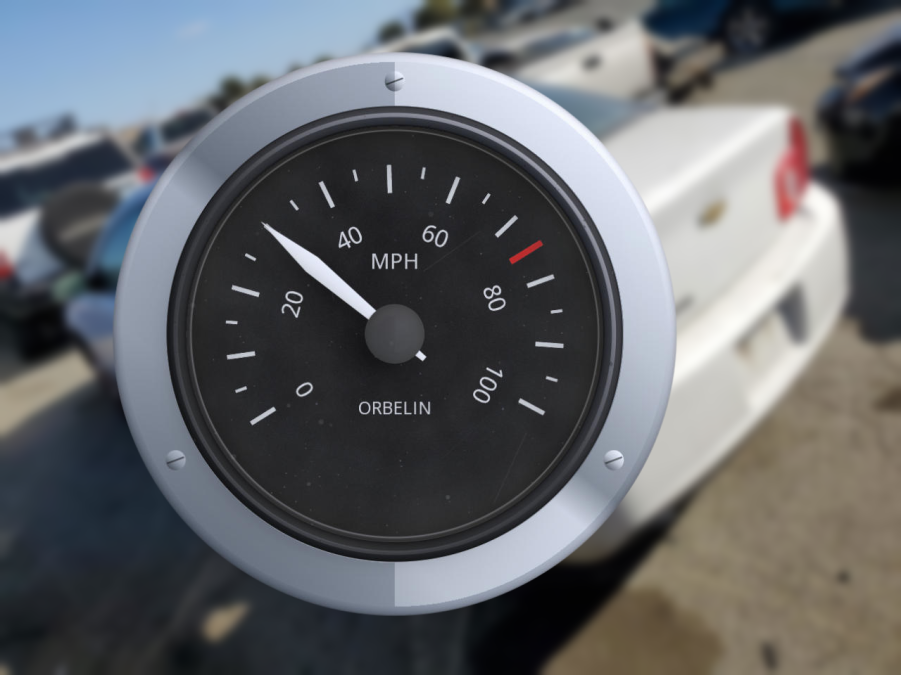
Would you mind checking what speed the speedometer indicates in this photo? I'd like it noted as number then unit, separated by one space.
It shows 30 mph
